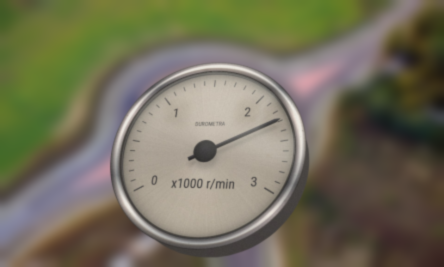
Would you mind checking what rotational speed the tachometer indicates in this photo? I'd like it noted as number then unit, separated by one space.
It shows 2300 rpm
